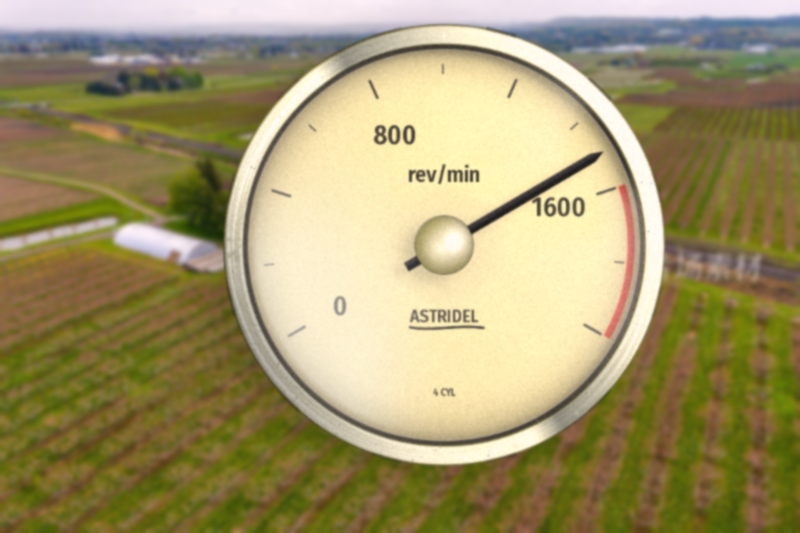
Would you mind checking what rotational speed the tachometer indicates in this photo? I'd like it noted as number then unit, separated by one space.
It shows 1500 rpm
